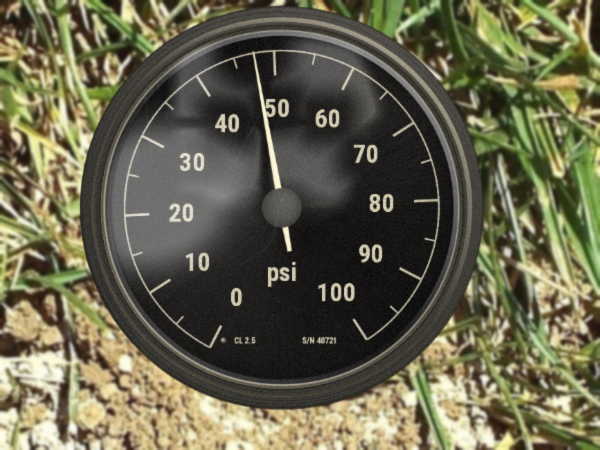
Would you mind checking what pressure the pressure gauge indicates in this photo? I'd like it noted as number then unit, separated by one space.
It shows 47.5 psi
